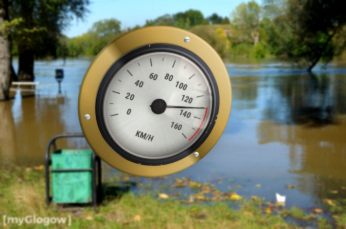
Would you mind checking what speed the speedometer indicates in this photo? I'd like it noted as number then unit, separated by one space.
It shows 130 km/h
